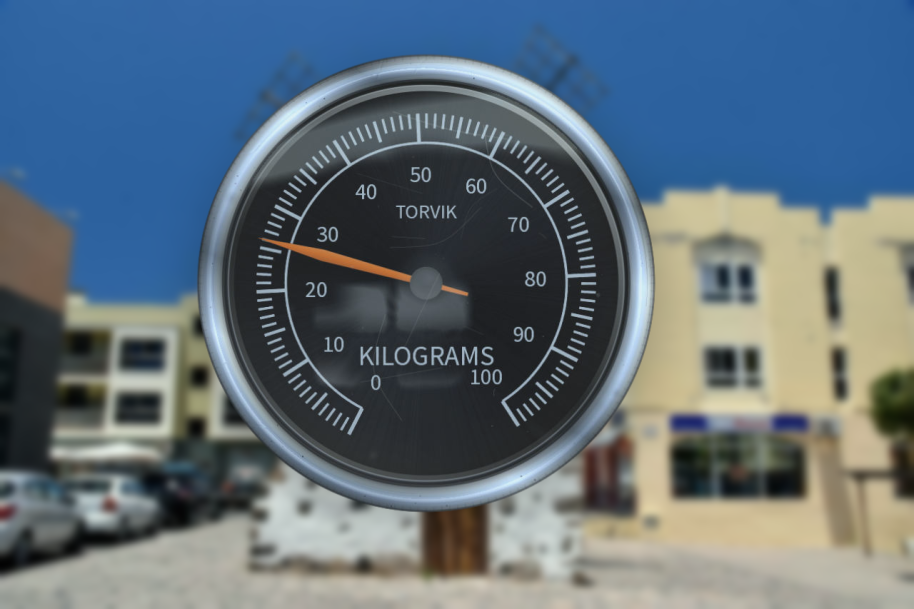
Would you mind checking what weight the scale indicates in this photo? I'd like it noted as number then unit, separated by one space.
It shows 26 kg
